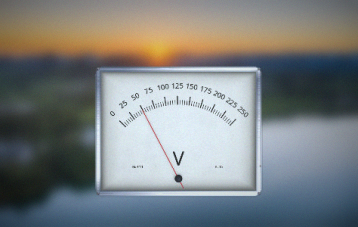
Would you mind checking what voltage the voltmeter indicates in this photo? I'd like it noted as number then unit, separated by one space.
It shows 50 V
